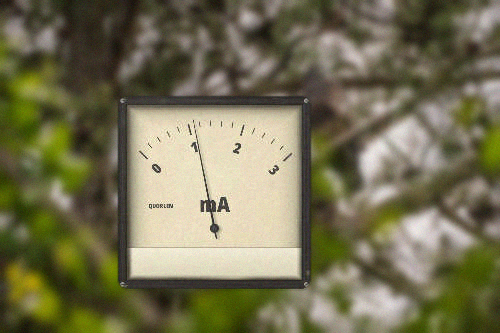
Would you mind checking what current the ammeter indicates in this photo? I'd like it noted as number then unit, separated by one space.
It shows 1.1 mA
